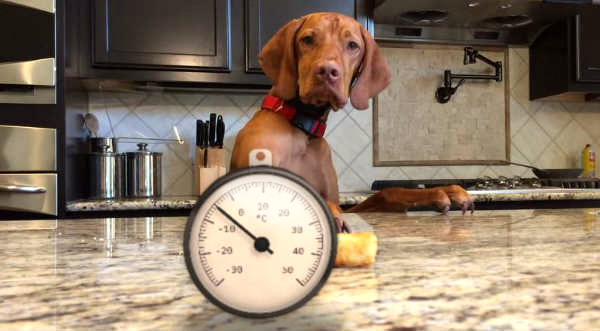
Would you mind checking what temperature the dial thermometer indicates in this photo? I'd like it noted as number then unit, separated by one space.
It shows -5 °C
